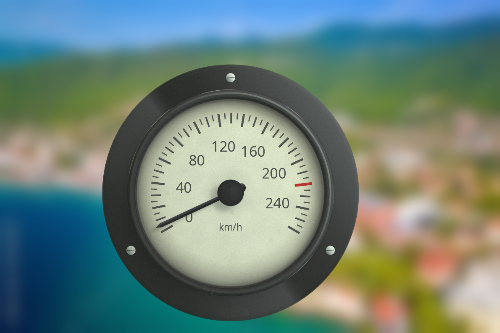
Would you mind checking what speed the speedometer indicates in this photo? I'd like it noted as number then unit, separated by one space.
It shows 5 km/h
